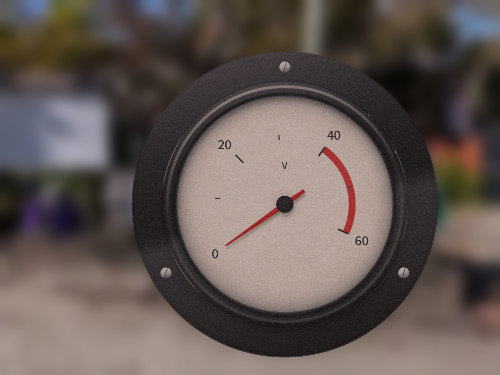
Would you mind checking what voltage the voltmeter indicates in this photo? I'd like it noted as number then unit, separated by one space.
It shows 0 V
